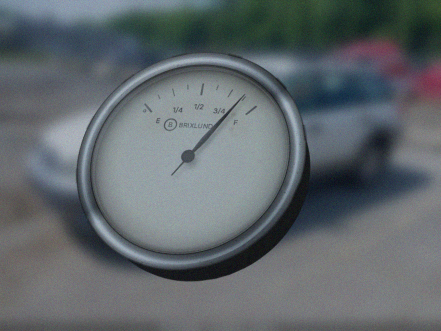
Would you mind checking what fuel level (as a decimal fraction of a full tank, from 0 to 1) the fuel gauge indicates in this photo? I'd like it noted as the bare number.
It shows 0.875
